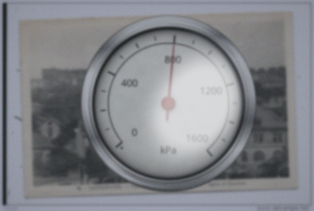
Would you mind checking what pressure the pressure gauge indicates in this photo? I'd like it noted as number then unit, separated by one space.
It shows 800 kPa
